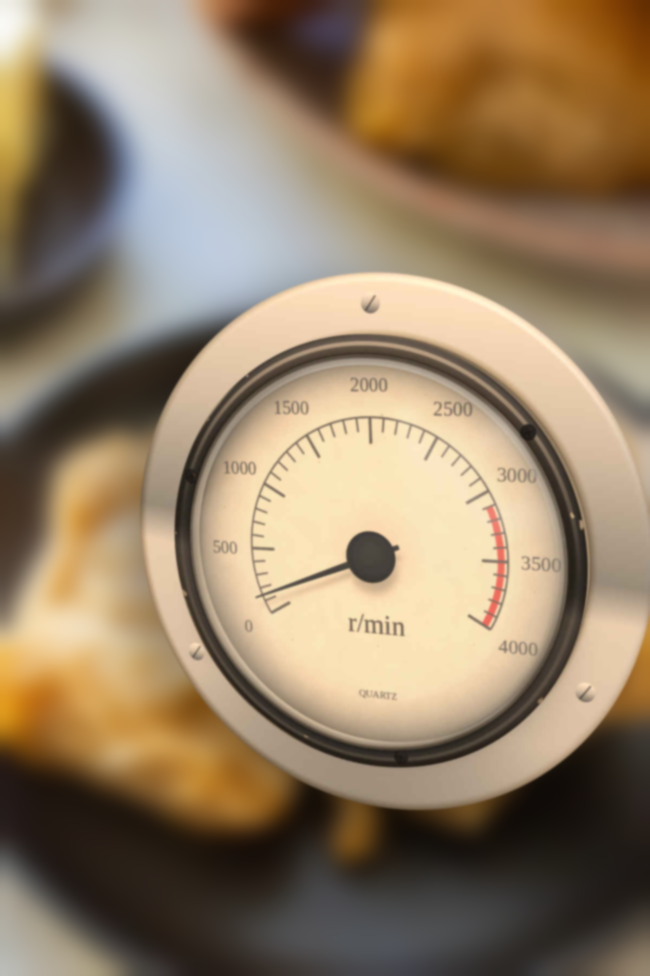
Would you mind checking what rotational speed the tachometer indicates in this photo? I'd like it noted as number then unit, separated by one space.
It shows 150 rpm
